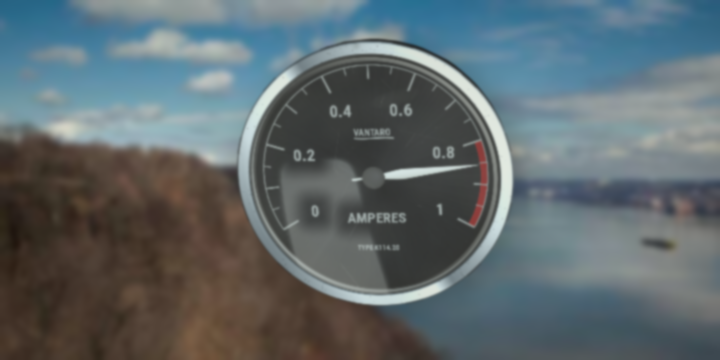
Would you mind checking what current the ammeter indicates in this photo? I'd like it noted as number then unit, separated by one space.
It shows 0.85 A
